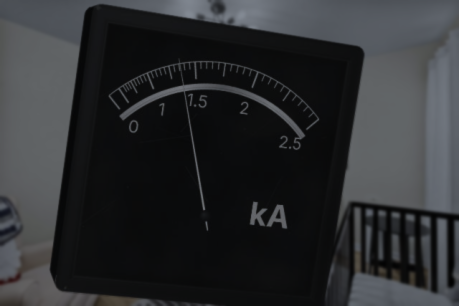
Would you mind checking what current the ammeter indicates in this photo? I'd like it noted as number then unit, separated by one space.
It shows 1.35 kA
